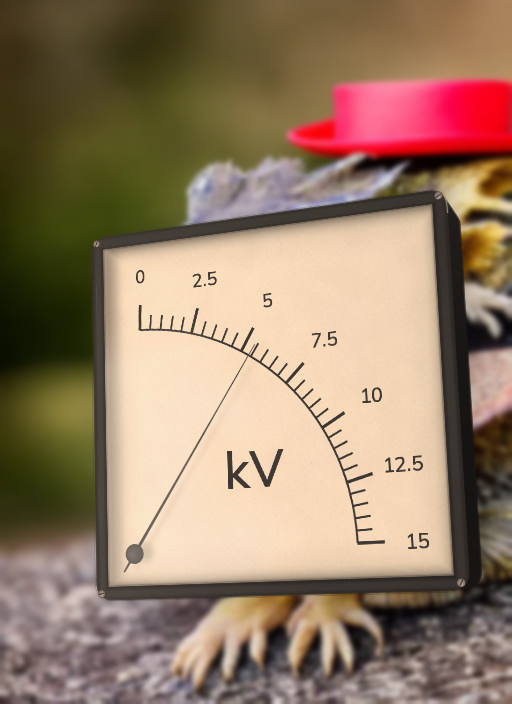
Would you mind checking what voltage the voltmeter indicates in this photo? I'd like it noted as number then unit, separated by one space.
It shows 5.5 kV
